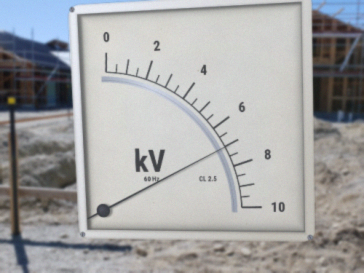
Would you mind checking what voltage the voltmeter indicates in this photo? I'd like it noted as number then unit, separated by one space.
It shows 7 kV
